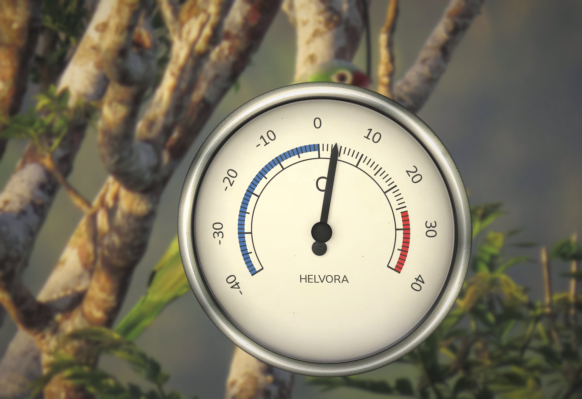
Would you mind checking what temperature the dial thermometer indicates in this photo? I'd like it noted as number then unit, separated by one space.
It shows 4 °C
